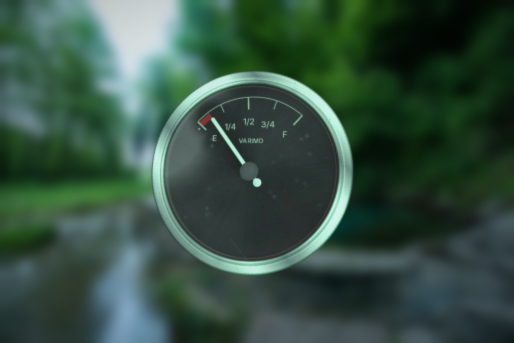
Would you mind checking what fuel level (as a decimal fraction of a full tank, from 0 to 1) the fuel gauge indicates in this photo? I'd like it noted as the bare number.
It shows 0.125
